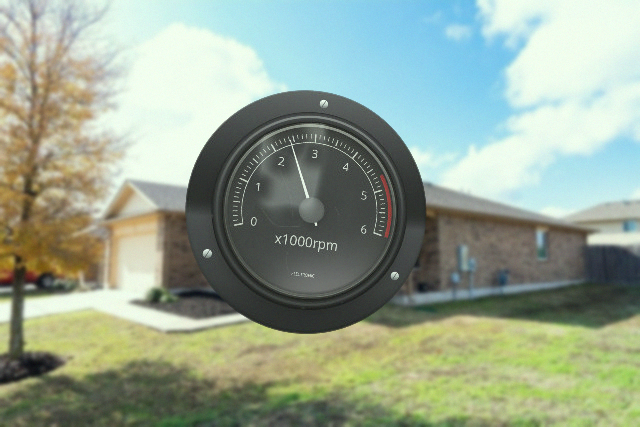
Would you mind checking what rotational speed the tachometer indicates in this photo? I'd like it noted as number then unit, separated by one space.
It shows 2400 rpm
